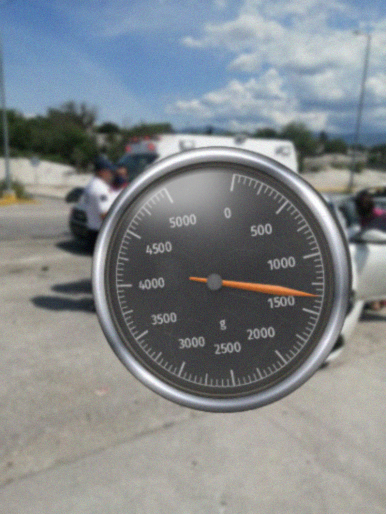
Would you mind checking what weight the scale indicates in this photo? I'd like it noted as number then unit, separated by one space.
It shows 1350 g
